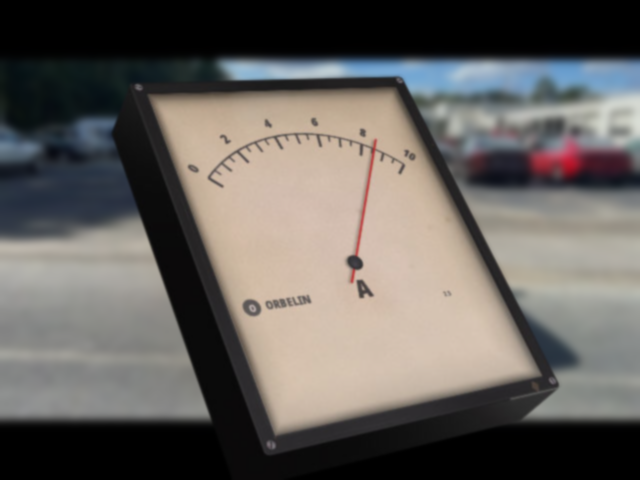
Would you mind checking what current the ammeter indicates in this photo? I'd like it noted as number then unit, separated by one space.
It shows 8.5 A
